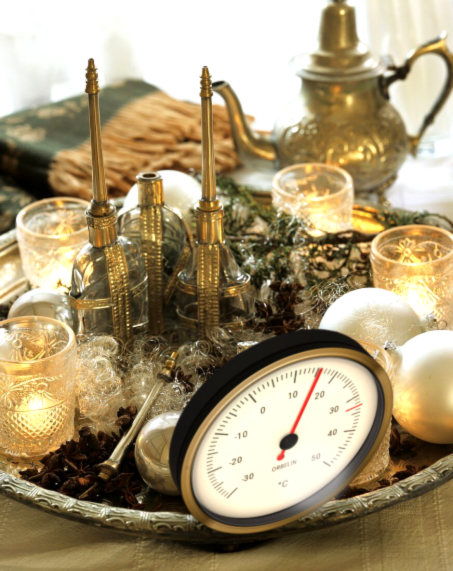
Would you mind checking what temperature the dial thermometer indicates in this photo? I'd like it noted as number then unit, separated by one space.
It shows 15 °C
